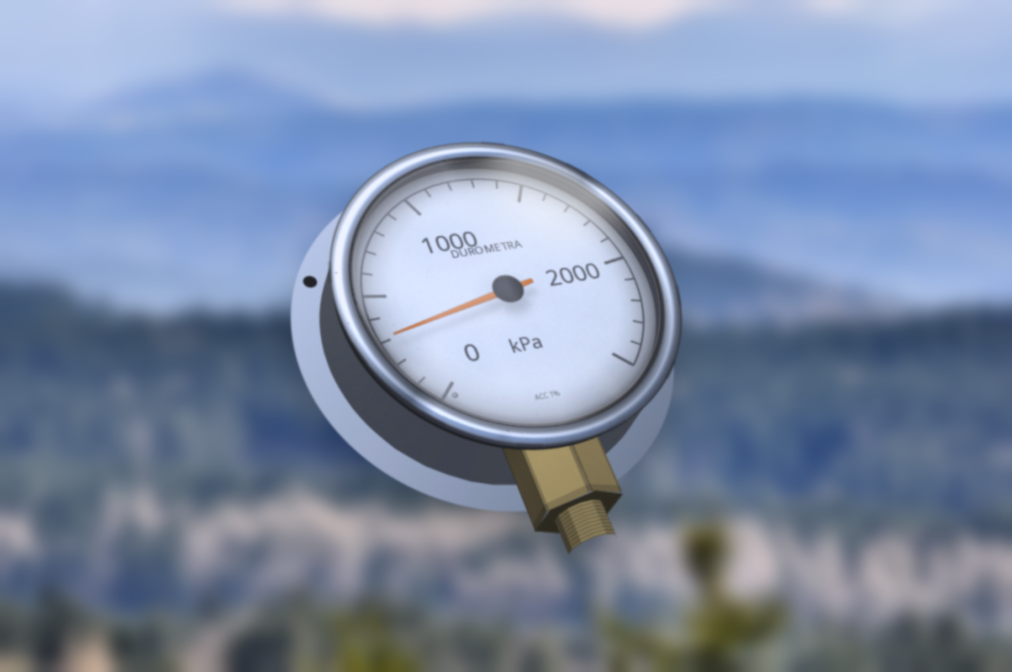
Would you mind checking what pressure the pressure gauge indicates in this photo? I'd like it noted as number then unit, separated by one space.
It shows 300 kPa
